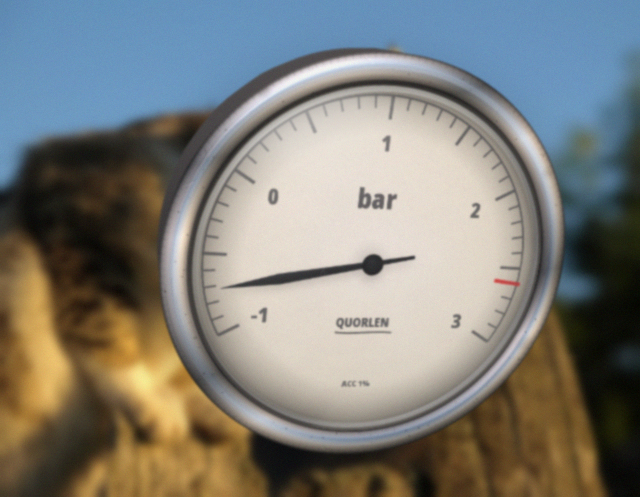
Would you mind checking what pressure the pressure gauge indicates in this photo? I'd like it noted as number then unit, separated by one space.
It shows -0.7 bar
